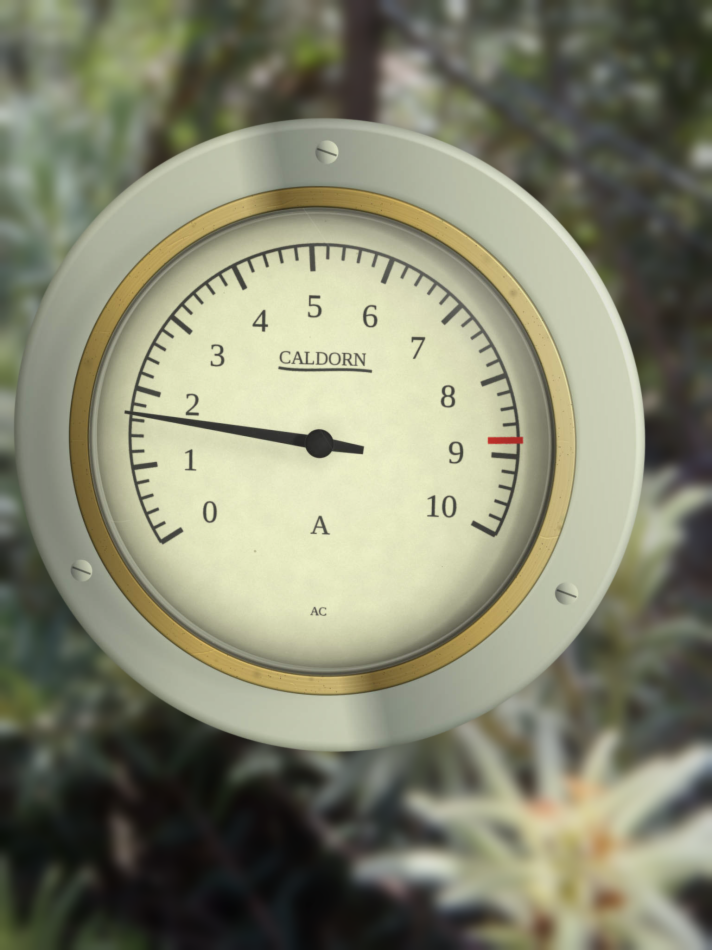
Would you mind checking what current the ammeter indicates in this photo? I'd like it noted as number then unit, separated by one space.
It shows 1.7 A
